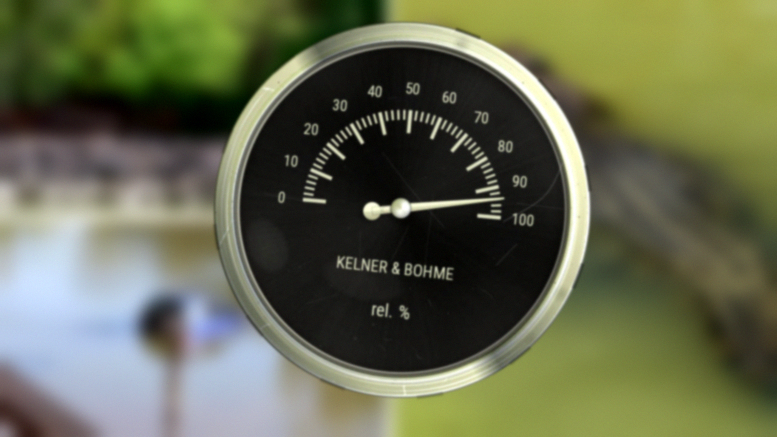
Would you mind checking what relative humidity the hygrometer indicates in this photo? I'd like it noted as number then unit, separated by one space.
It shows 94 %
